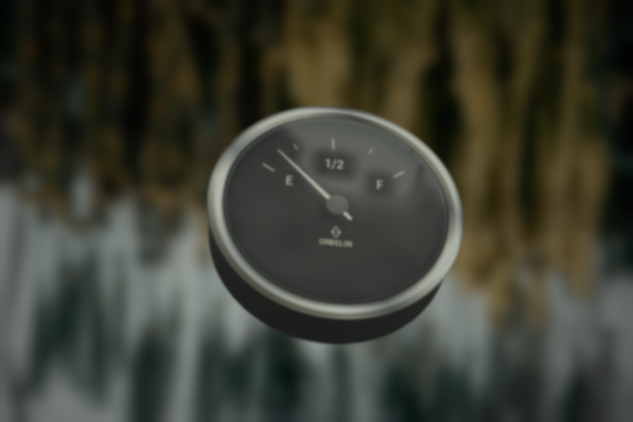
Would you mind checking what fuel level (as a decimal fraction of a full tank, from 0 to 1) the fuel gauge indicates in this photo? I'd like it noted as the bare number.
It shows 0.125
